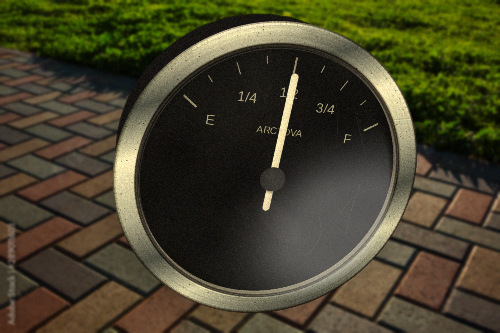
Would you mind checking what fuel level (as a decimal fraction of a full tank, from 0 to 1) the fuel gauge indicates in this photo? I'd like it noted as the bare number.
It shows 0.5
